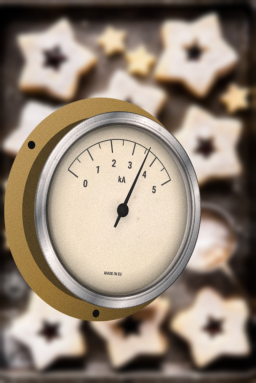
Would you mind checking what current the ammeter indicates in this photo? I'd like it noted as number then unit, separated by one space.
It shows 3.5 kA
